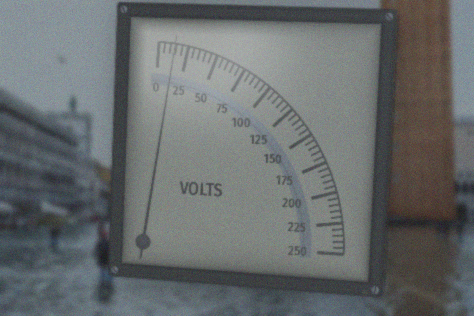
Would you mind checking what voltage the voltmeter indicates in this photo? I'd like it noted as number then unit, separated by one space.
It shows 15 V
